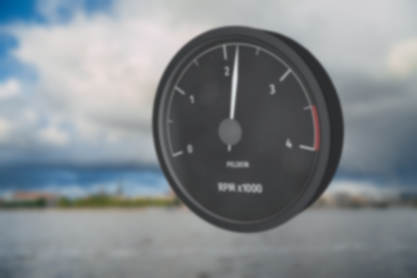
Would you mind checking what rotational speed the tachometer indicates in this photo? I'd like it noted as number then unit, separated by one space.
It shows 2250 rpm
